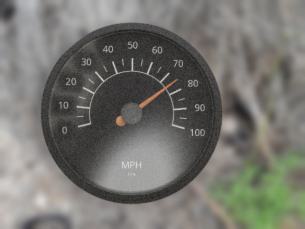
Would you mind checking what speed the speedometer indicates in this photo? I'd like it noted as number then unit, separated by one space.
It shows 75 mph
